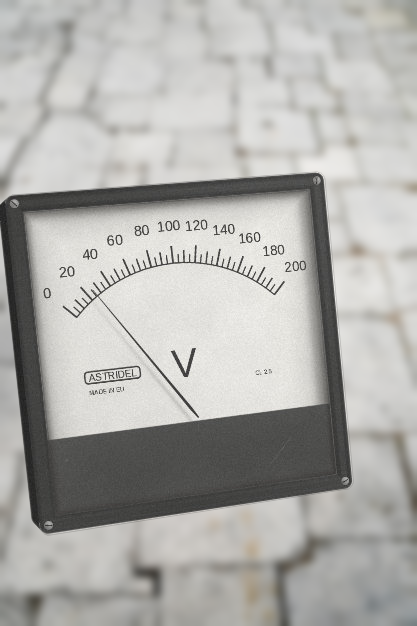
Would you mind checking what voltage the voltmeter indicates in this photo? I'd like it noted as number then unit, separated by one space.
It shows 25 V
